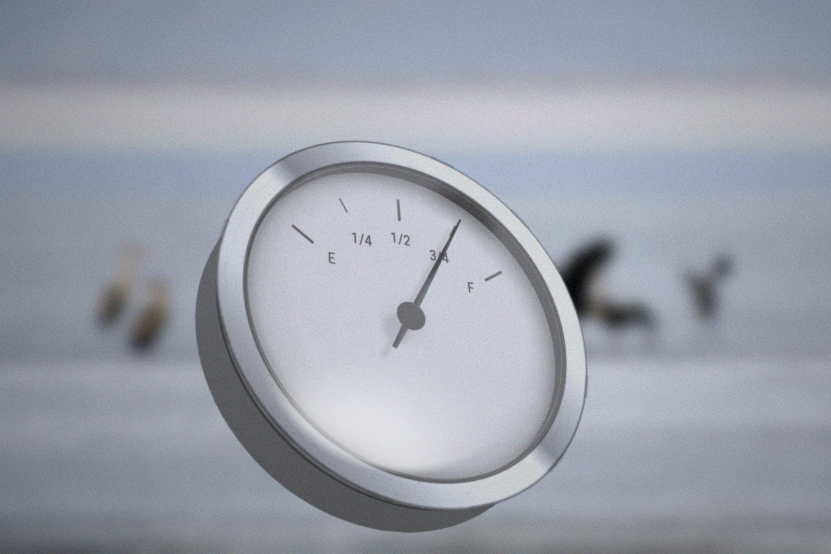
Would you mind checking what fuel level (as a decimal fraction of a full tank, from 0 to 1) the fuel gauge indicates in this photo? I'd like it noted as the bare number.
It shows 0.75
